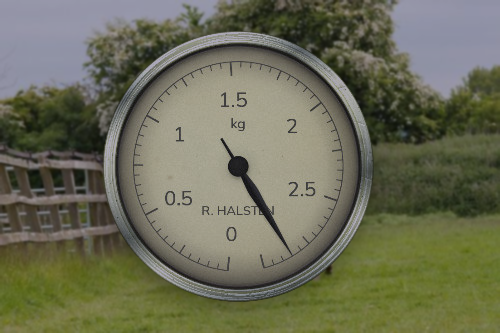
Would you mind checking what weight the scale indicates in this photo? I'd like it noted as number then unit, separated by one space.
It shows 2.85 kg
